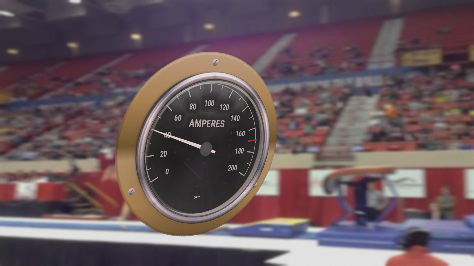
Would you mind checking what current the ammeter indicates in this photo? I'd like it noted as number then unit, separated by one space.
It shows 40 A
